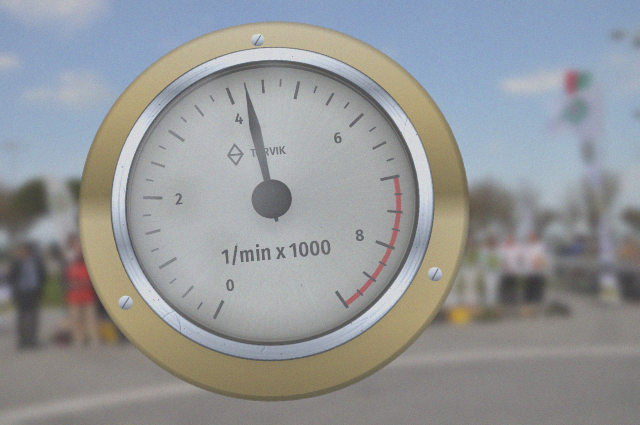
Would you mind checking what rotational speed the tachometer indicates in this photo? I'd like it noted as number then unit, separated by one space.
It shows 4250 rpm
